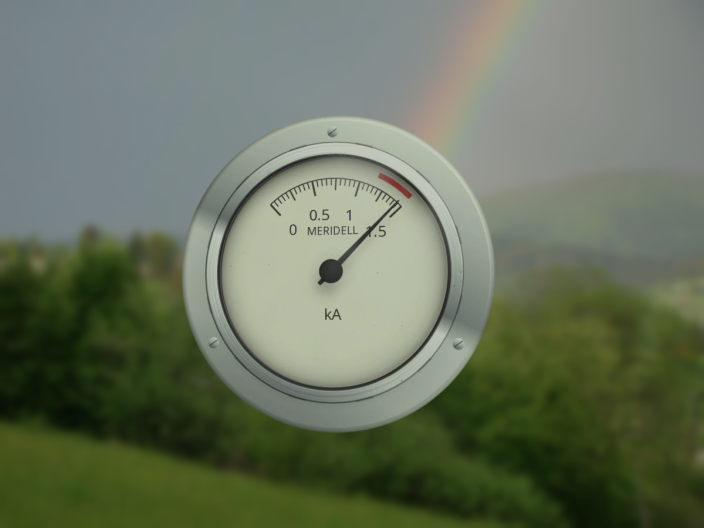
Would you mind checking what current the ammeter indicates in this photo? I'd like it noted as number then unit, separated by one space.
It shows 1.45 kA
